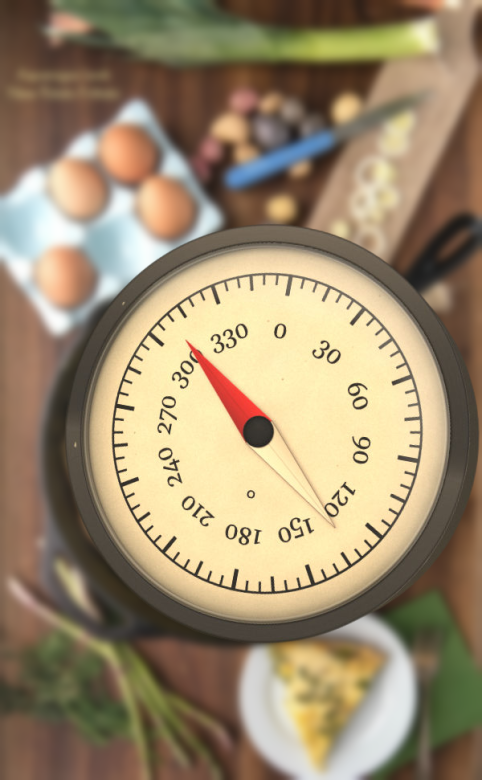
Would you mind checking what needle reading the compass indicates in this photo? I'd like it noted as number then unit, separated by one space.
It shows 310 °
